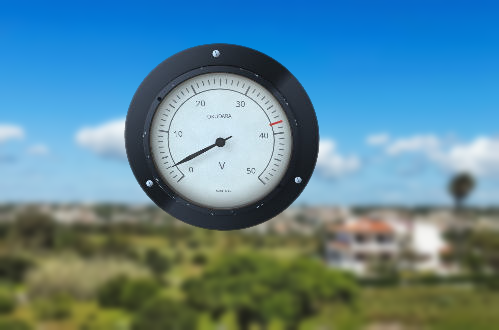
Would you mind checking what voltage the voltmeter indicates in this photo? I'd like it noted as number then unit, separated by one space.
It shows 3 V
